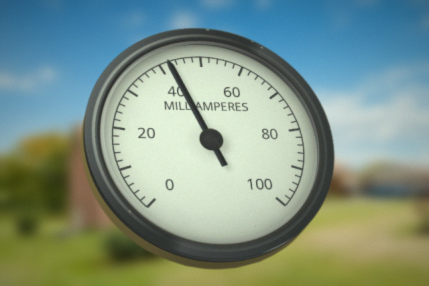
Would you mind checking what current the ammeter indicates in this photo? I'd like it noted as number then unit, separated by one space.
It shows 42 mA
